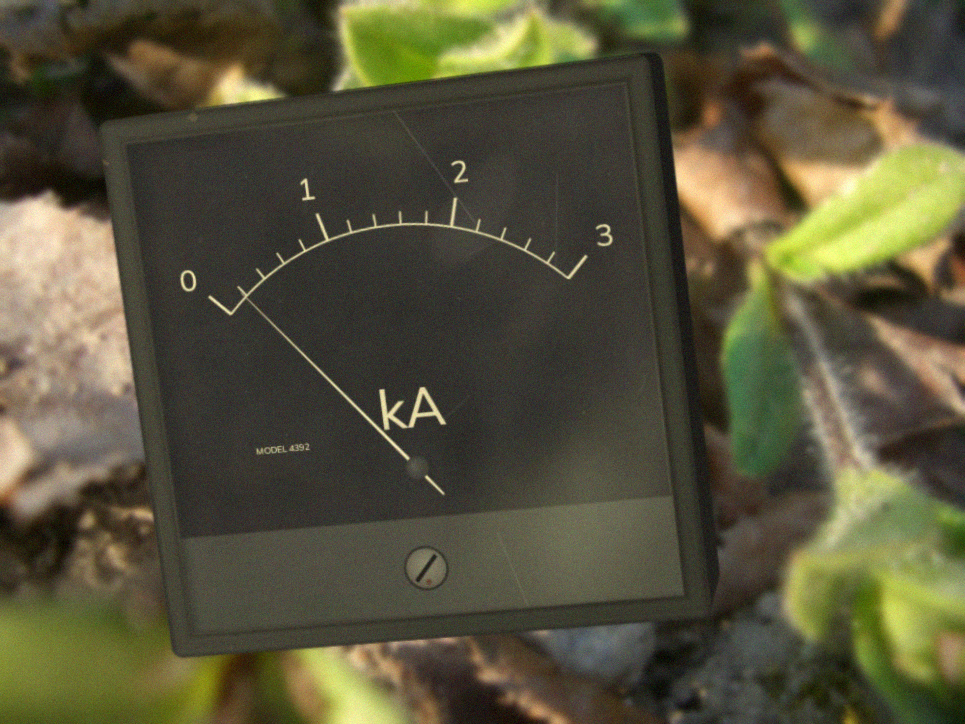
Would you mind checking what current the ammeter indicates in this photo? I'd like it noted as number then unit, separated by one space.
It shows 0.2 kA
